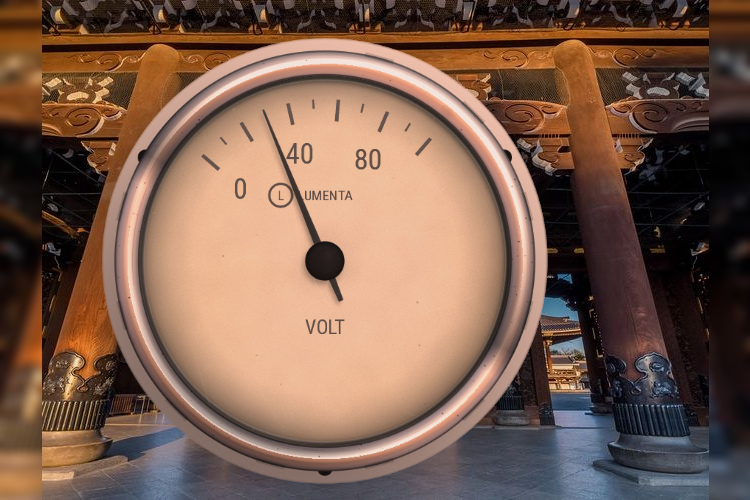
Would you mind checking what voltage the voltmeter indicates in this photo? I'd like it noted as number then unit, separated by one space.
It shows 30 V
